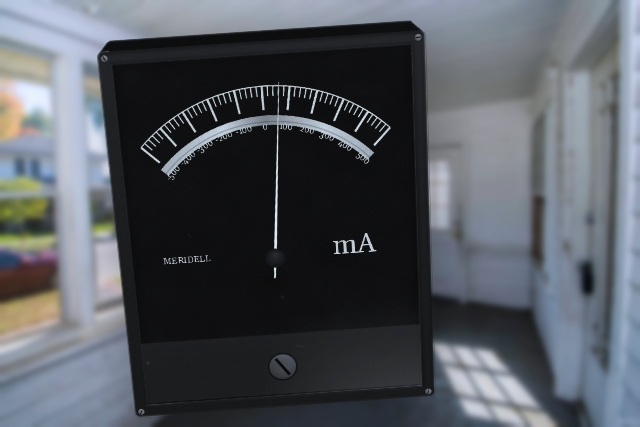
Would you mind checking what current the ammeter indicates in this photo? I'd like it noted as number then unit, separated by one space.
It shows 60 mA
